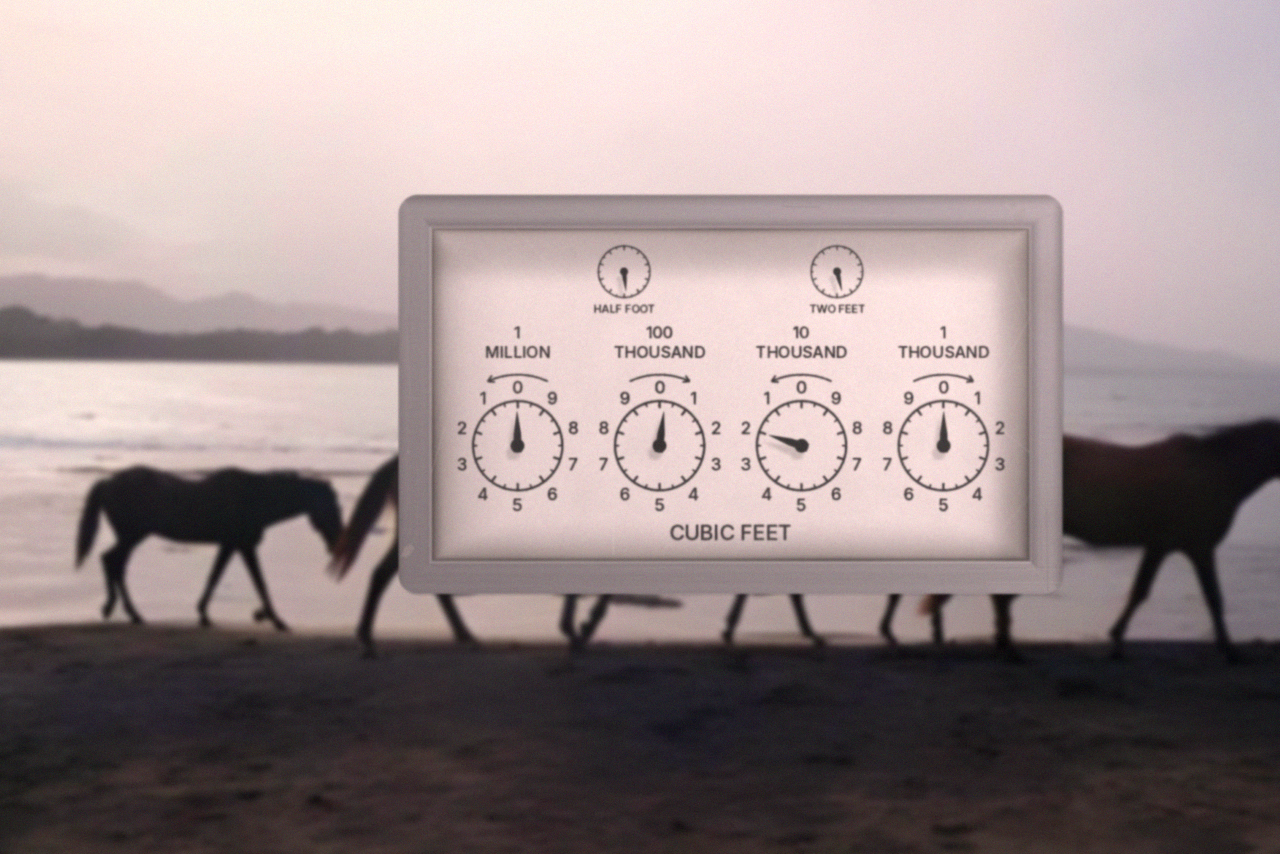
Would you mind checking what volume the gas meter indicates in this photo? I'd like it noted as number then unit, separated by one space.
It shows 2000 ft³
